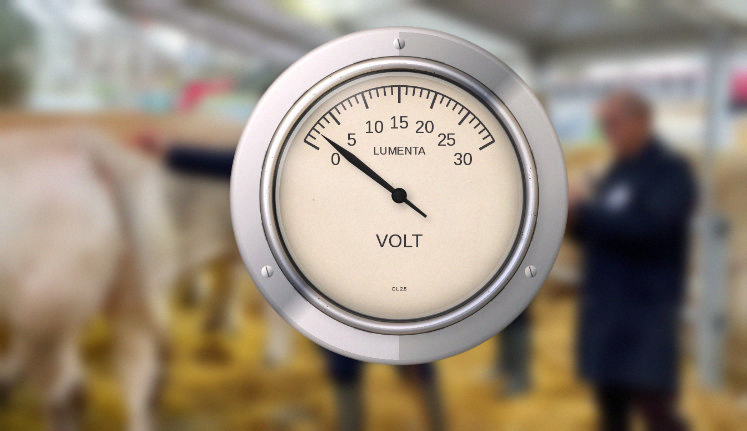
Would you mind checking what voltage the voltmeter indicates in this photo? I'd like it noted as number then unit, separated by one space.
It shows 2 V
